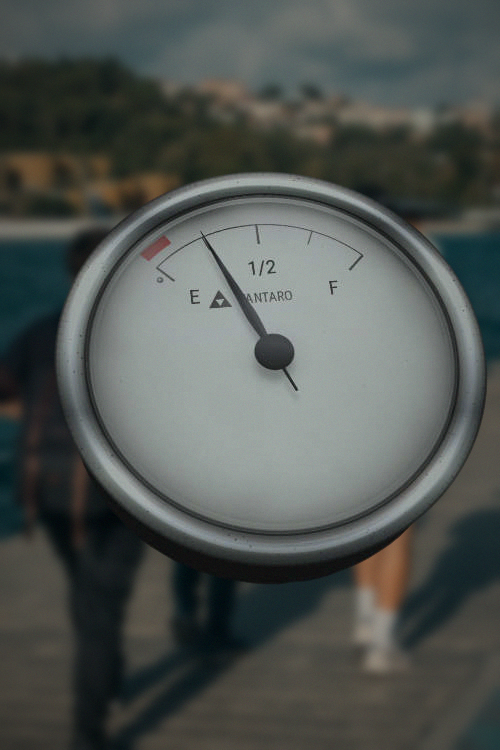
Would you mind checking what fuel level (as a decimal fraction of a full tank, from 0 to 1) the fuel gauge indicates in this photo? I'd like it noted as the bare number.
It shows 0.25
